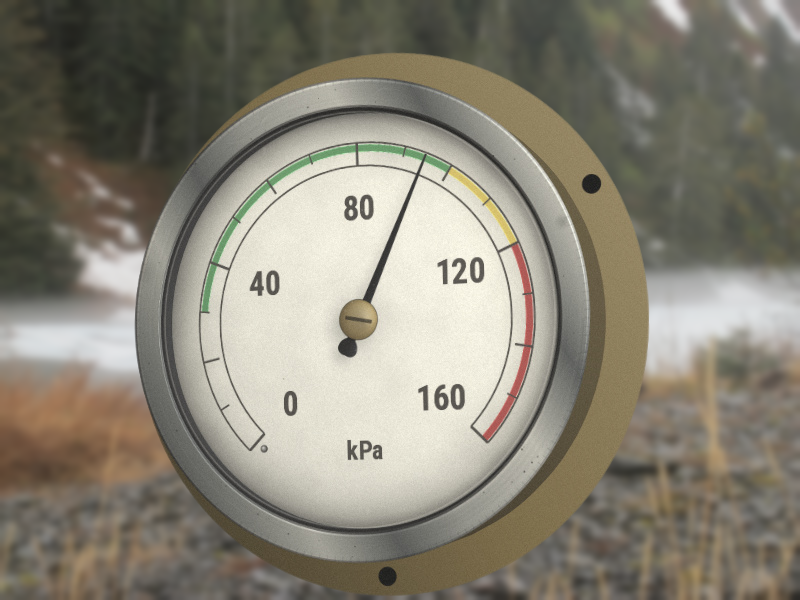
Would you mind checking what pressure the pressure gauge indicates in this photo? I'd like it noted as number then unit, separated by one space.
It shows 95 kPa
